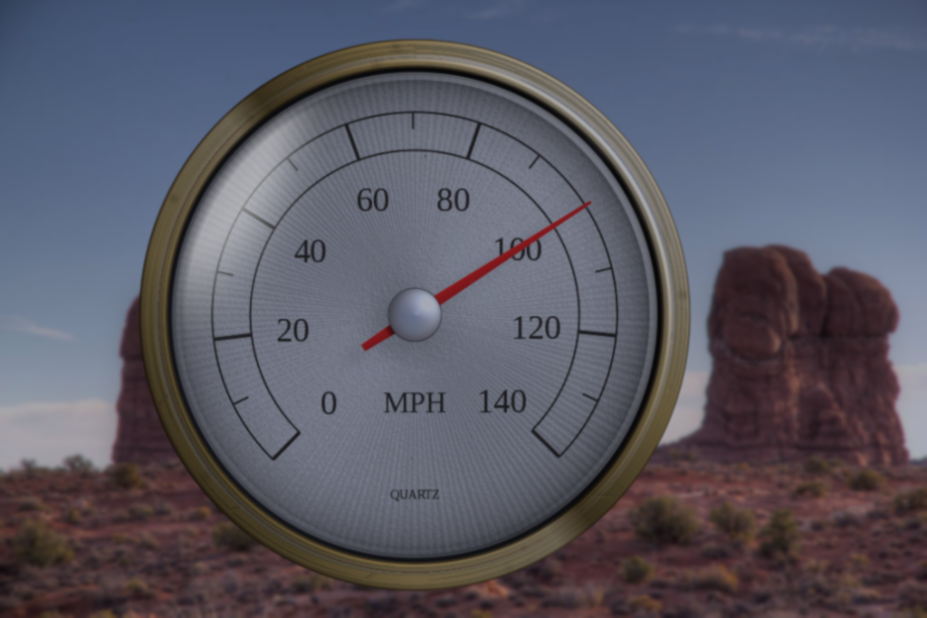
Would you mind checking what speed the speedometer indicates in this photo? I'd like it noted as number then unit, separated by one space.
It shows 100 mph
